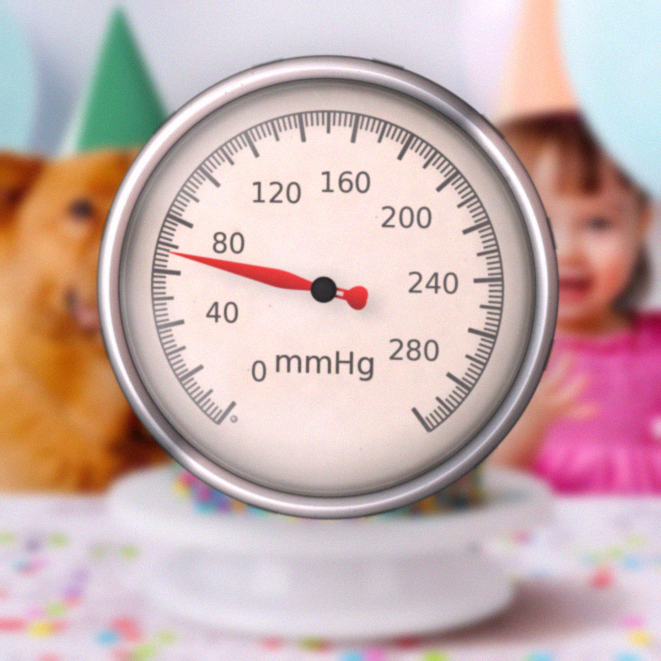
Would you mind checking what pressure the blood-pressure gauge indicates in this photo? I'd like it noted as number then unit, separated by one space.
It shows 68 mmHg
